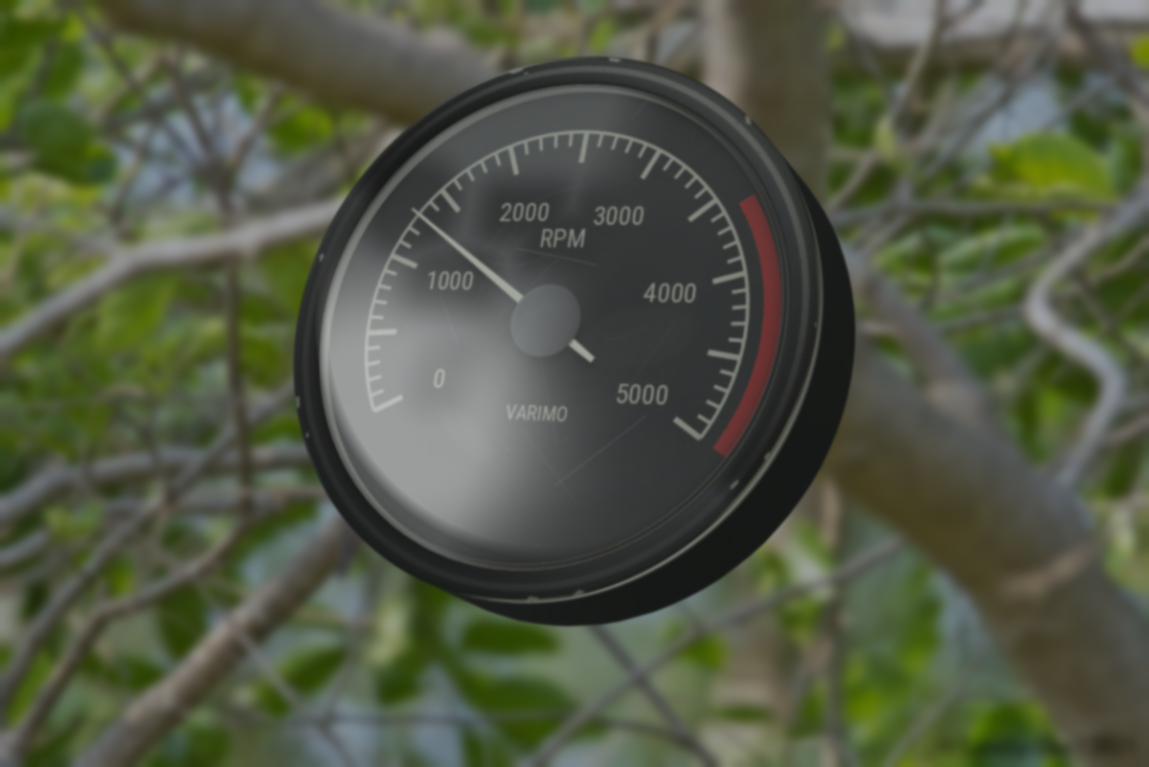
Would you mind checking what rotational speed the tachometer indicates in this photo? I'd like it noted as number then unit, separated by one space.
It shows 1300 rpm
